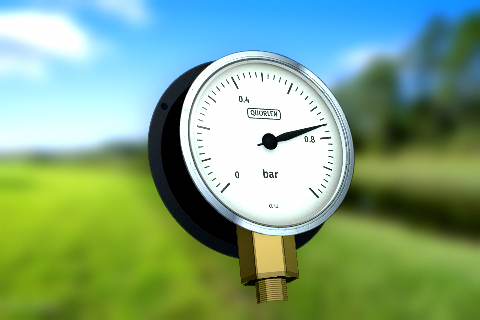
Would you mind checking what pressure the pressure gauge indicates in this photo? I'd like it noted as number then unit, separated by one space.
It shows 0.76 bar
